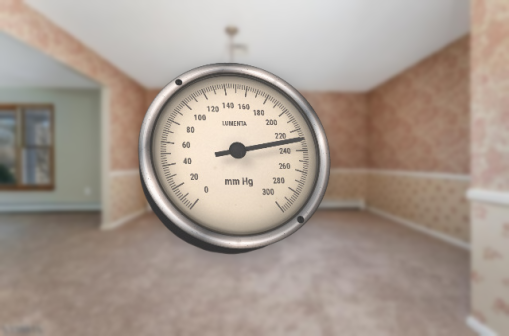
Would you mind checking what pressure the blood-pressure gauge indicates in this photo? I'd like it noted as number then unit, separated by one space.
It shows 230 mmHg
